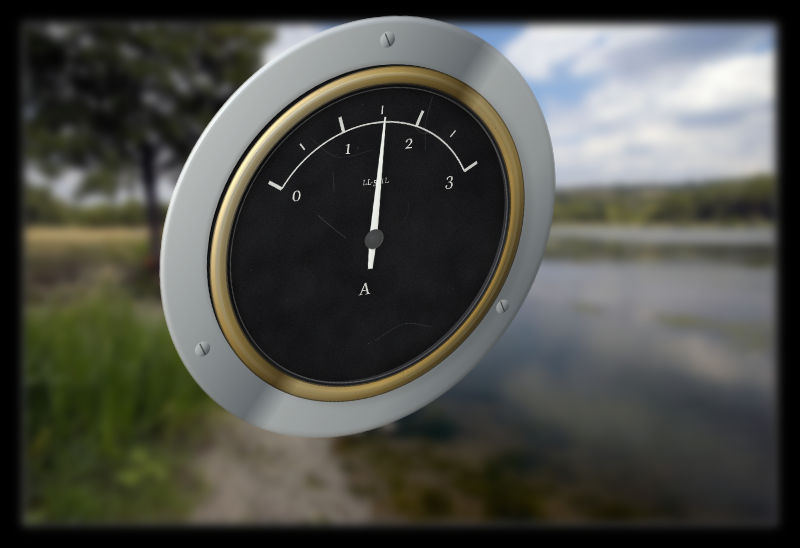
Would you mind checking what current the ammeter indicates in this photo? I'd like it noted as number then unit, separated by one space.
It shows 1.5 A
